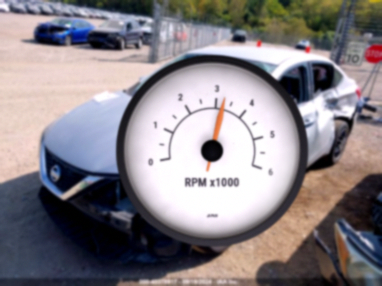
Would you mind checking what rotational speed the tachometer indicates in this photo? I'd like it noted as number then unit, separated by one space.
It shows 3250 rpm
